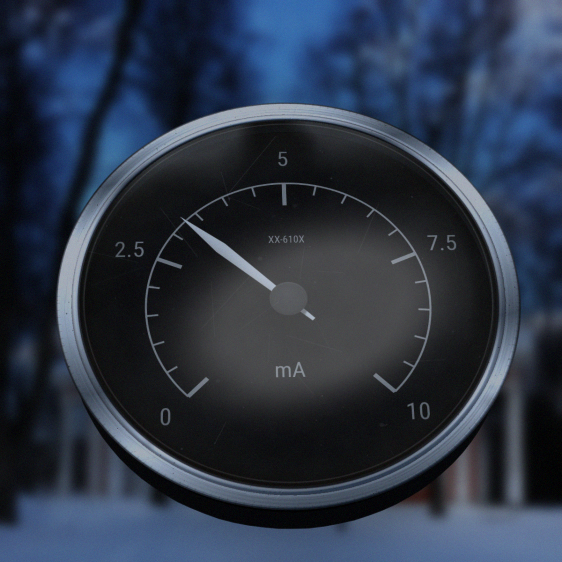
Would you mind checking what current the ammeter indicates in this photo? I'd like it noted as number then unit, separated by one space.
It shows 3.25 mA
